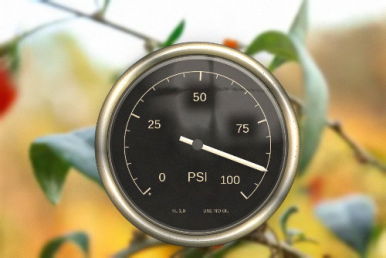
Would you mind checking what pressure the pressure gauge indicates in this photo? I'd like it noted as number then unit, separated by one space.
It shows 90 psi
